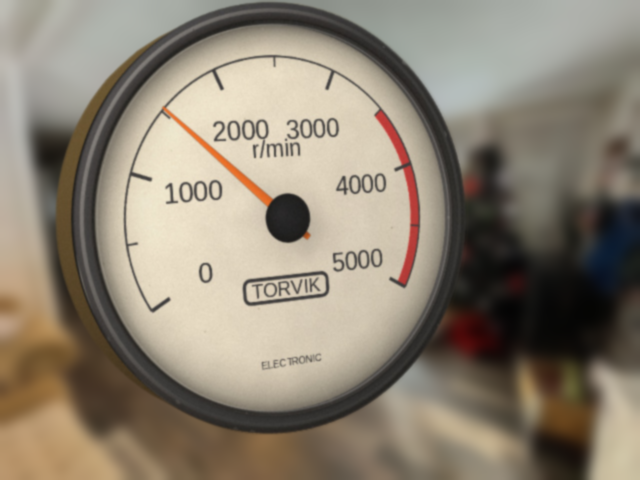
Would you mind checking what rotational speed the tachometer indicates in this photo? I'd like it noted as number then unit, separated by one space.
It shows 1500 rpm
